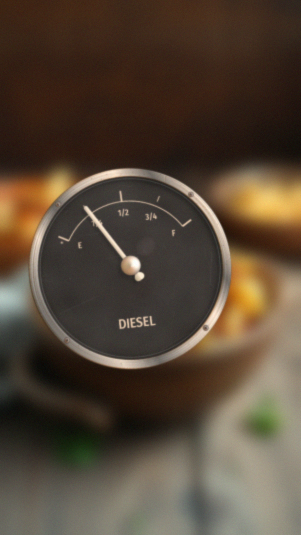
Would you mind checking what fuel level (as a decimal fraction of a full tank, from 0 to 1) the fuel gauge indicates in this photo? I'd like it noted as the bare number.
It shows 0.25
